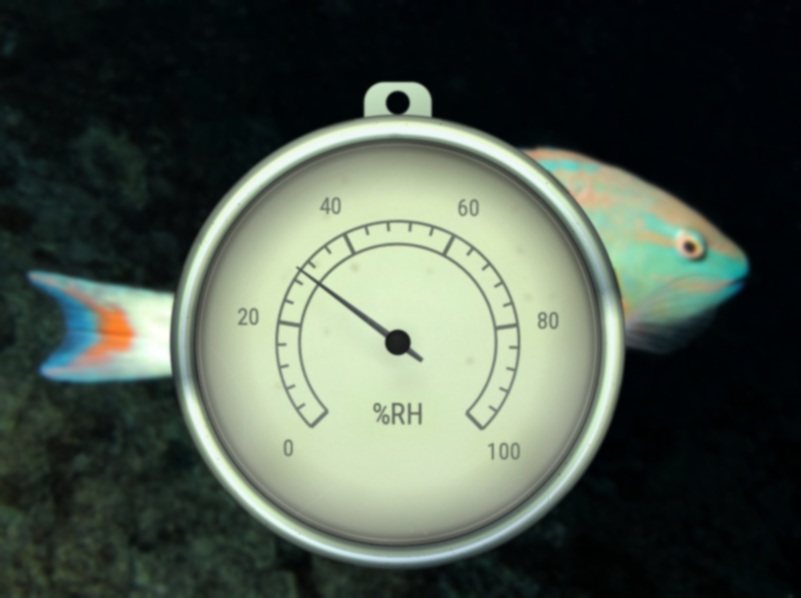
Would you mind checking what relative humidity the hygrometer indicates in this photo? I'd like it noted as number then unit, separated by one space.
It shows 30 %
